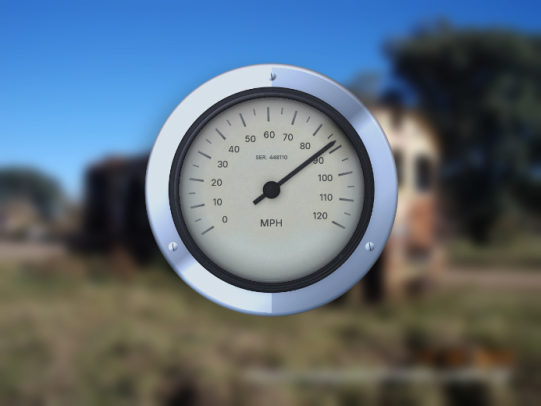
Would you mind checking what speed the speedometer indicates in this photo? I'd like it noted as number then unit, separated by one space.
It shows 87.5 mph
